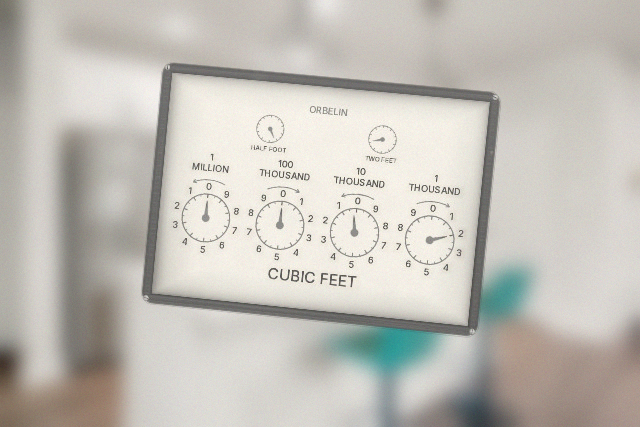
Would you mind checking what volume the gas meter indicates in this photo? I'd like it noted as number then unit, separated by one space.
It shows 200 ft³
